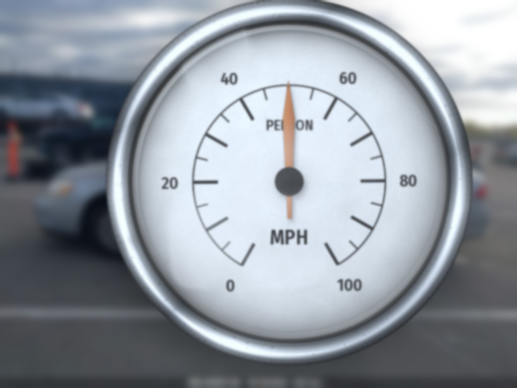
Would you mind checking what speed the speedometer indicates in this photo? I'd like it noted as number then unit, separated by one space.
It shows 50 mph
